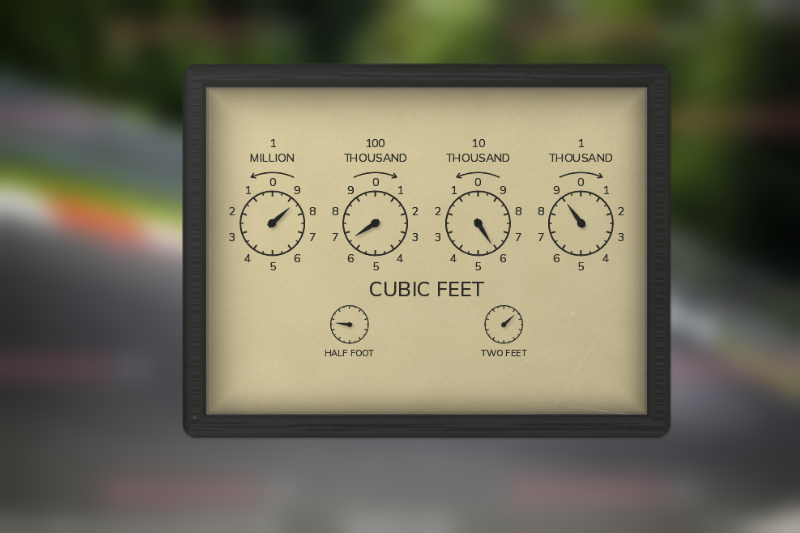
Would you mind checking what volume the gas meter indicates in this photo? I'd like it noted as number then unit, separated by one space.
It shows 865900 ft³
